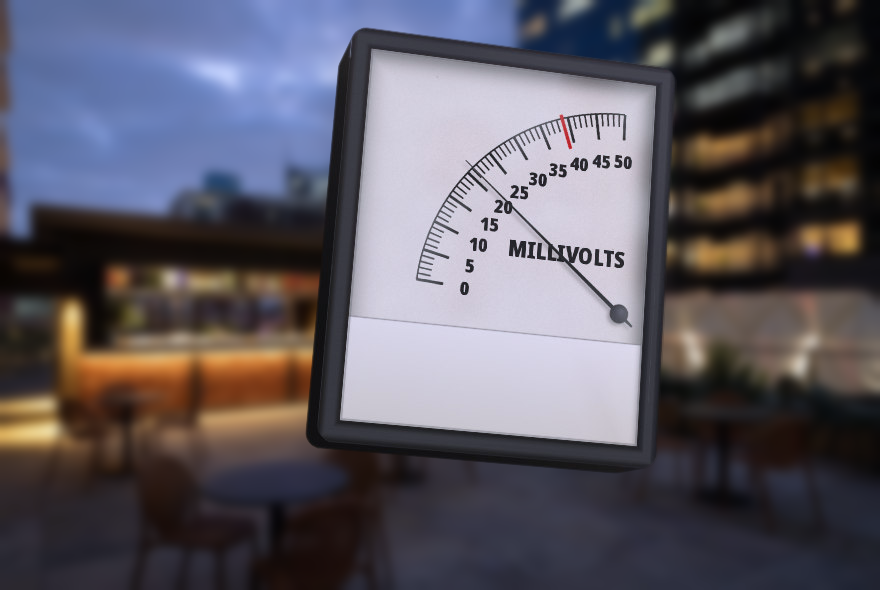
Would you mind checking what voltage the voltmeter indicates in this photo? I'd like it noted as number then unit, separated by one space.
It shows 21 mV
